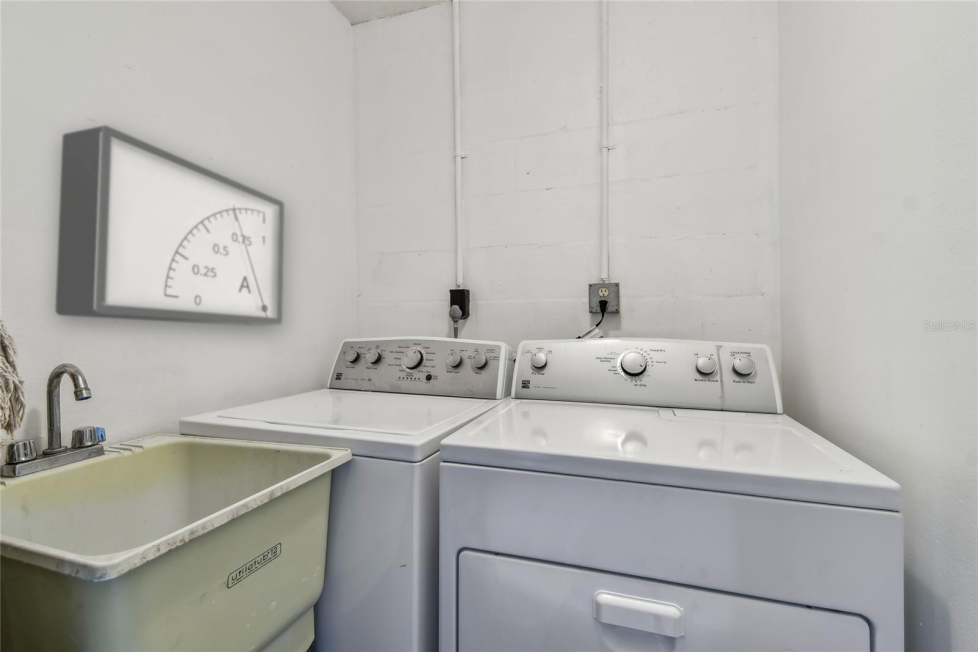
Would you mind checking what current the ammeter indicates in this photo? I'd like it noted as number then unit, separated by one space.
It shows 0.75 A
